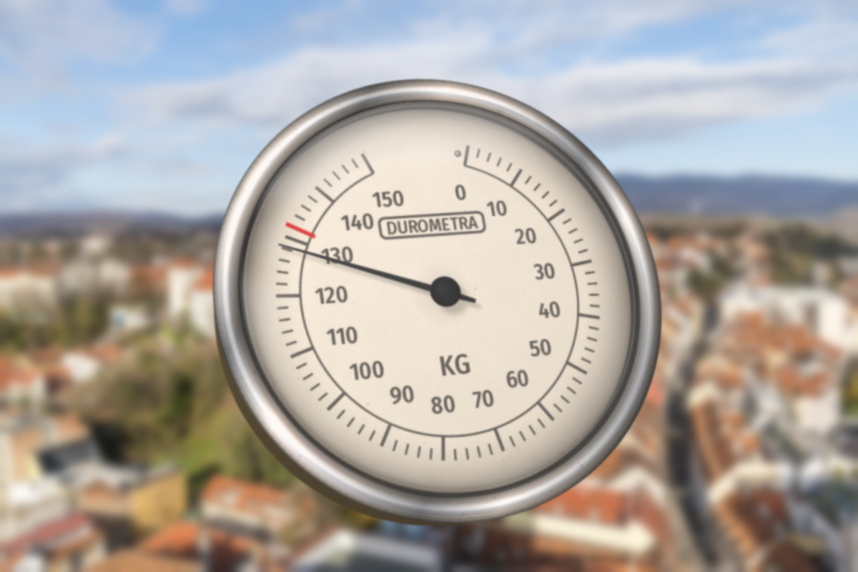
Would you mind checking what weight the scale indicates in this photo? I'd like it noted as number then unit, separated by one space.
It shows 128 kg
